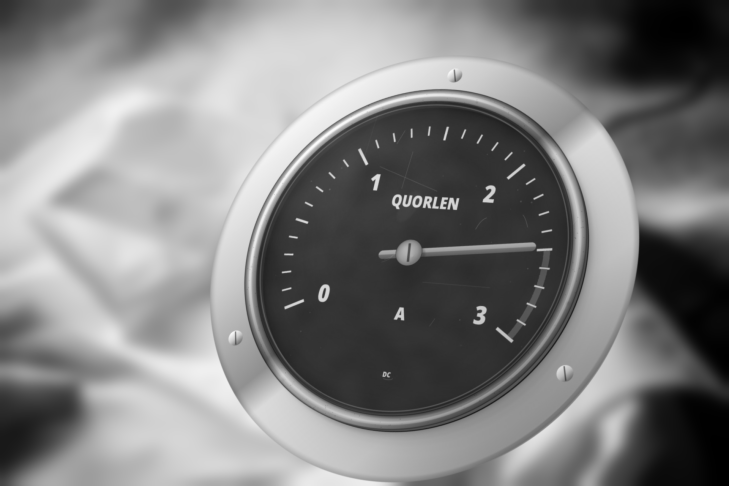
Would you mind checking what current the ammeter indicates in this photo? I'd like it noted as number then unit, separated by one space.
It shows 2.5 A
